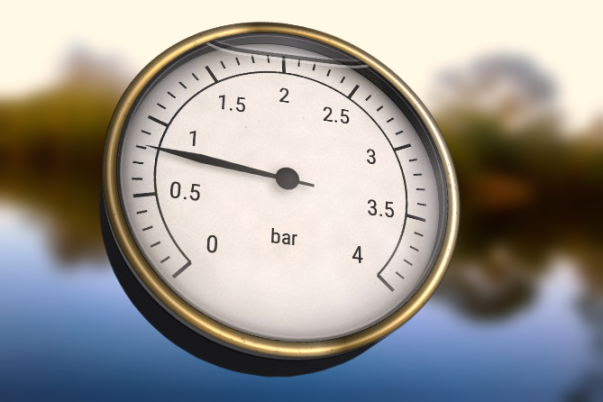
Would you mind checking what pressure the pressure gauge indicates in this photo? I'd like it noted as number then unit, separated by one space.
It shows 0.8 bar
